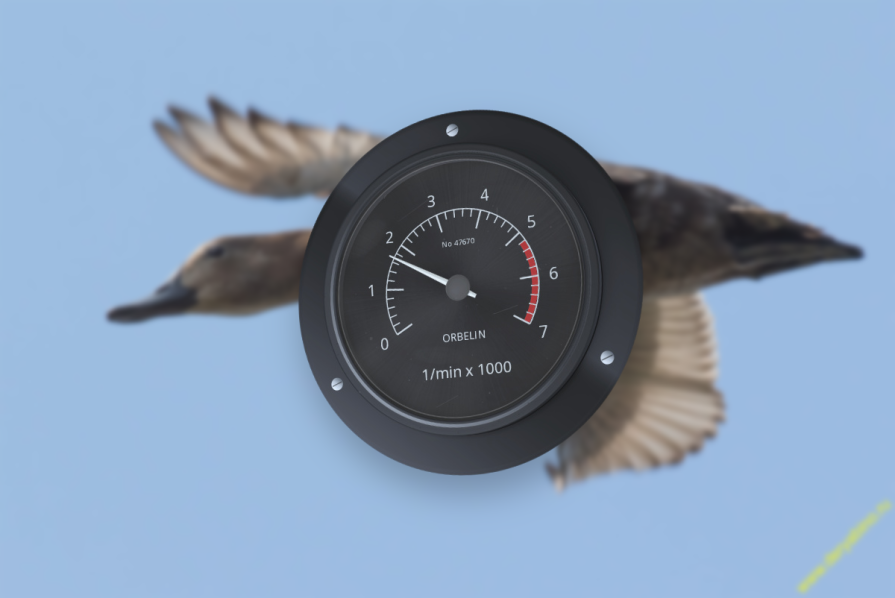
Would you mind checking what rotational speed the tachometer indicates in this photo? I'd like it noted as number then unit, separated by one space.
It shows 1700 rpm
